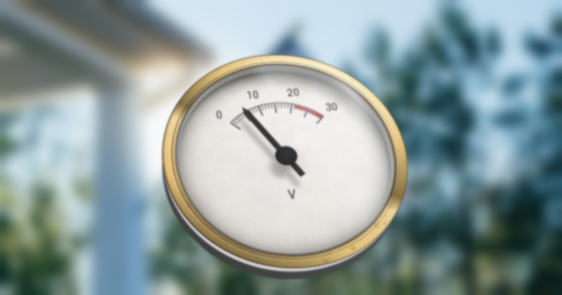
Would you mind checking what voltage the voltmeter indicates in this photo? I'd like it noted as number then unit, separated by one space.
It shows 5 V
